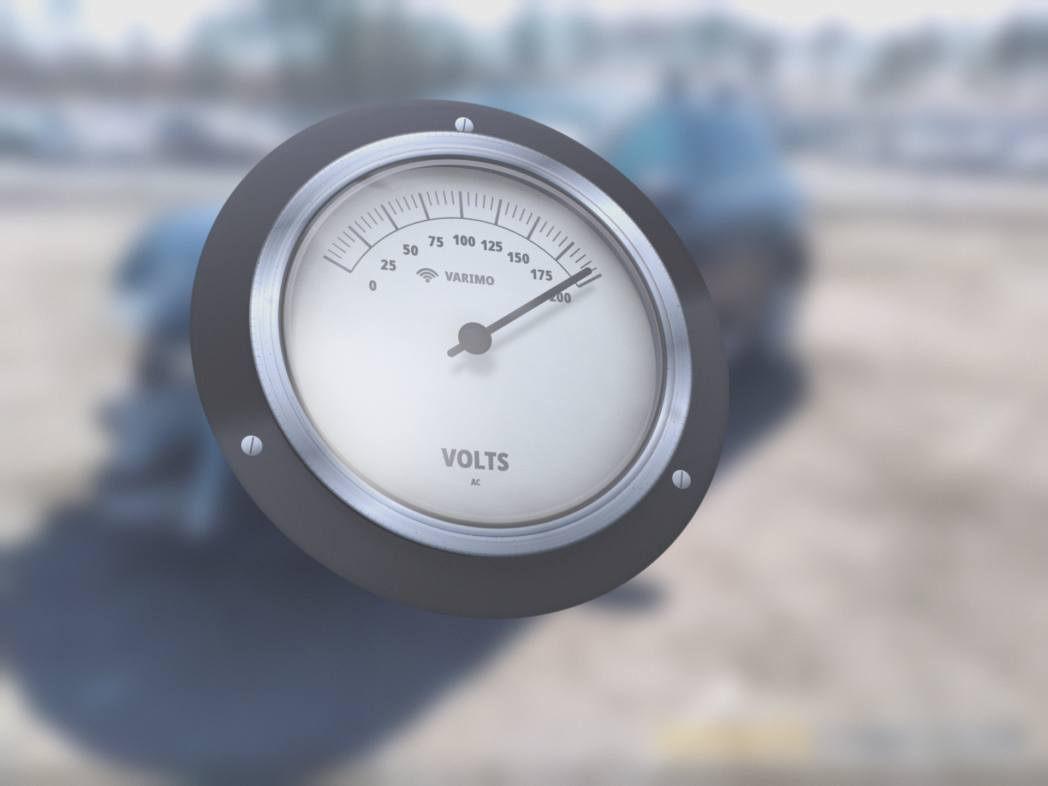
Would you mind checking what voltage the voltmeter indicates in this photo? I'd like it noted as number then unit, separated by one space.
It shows 195 V
